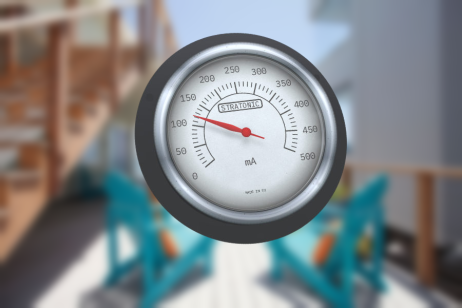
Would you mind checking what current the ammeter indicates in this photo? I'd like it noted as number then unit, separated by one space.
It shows 120 mA
